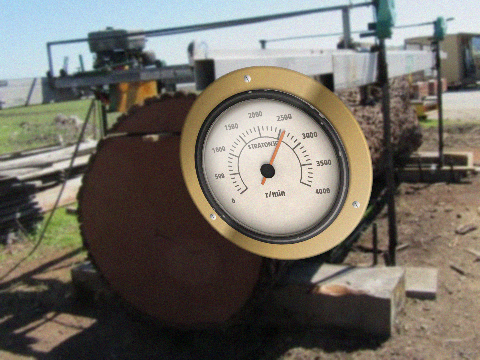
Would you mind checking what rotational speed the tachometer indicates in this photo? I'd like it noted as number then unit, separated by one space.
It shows 2600 rpm
